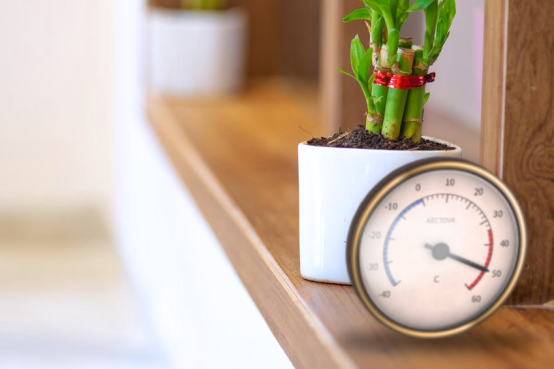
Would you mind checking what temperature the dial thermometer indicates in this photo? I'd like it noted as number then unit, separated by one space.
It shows 50 °C
